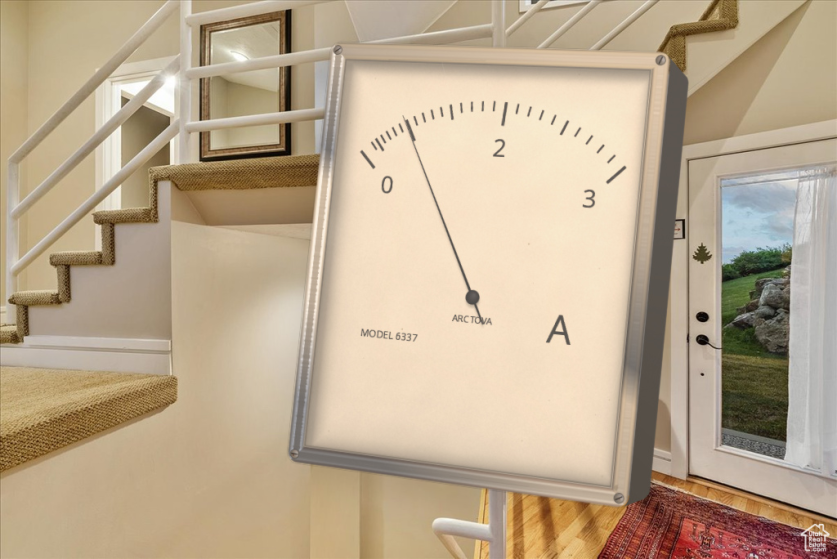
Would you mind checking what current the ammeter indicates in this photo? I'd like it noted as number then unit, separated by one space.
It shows 1 A
